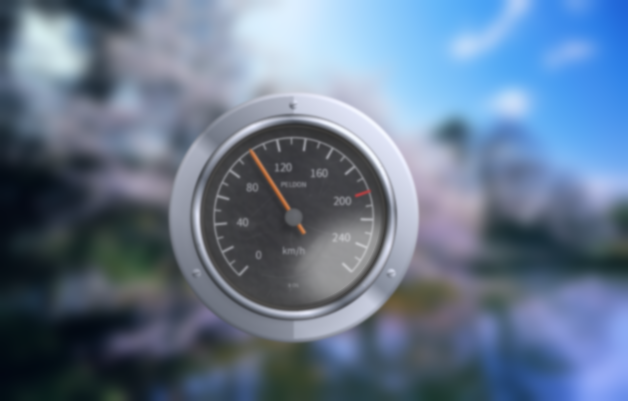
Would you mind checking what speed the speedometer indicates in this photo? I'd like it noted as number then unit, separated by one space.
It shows 100 km/h
